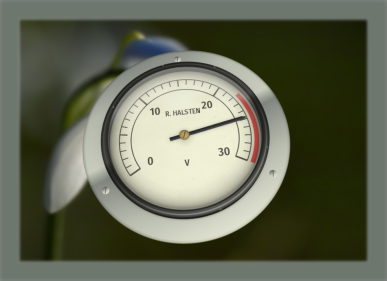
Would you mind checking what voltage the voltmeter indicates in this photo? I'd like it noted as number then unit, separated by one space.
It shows 25 V
